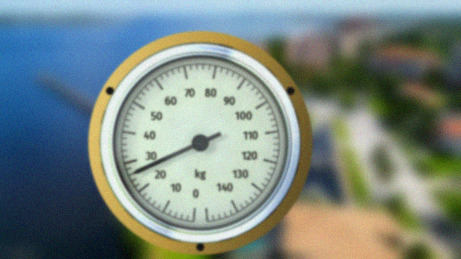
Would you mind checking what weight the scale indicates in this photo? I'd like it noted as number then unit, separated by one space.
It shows 26 kg
